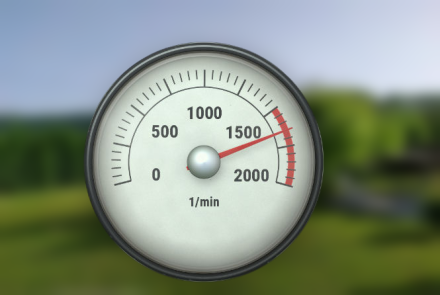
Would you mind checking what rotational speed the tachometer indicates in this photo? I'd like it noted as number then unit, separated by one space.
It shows 1650 rpm
